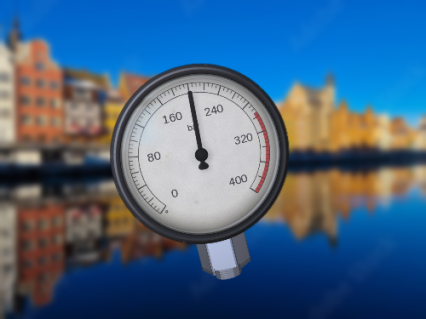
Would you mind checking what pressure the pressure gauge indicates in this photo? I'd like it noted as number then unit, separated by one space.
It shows 200 bar
